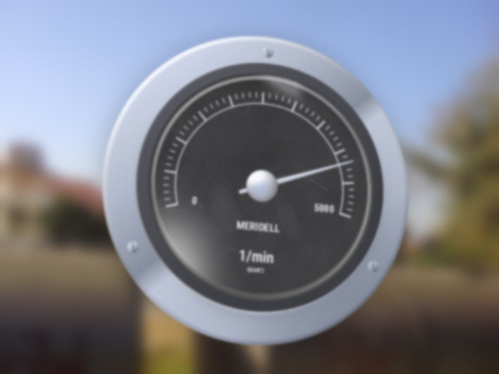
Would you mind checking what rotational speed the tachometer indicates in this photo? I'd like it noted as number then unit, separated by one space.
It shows 4200 rpm
